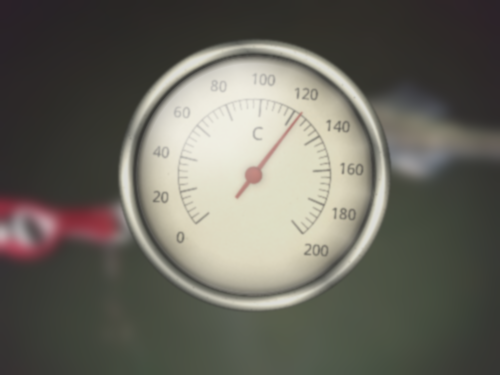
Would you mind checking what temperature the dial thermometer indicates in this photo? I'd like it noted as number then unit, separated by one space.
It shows 124 °C
